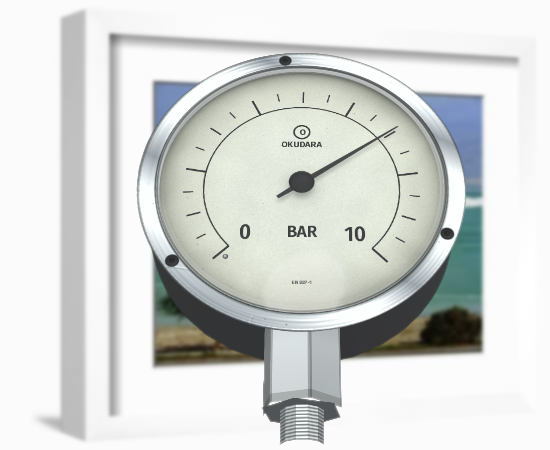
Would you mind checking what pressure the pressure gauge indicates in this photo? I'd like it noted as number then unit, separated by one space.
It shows 7 bar
